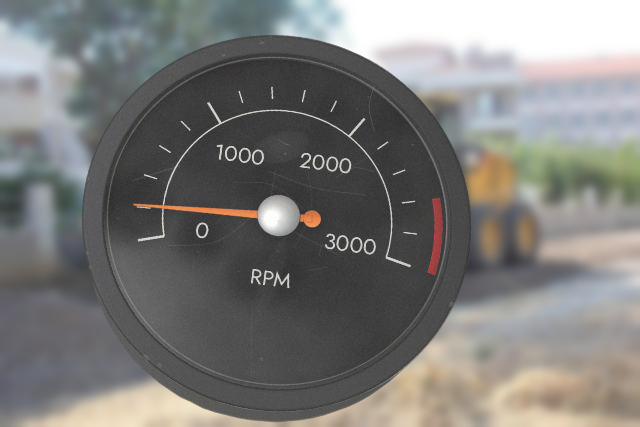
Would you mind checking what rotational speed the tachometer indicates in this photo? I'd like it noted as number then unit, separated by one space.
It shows 200 rpm
